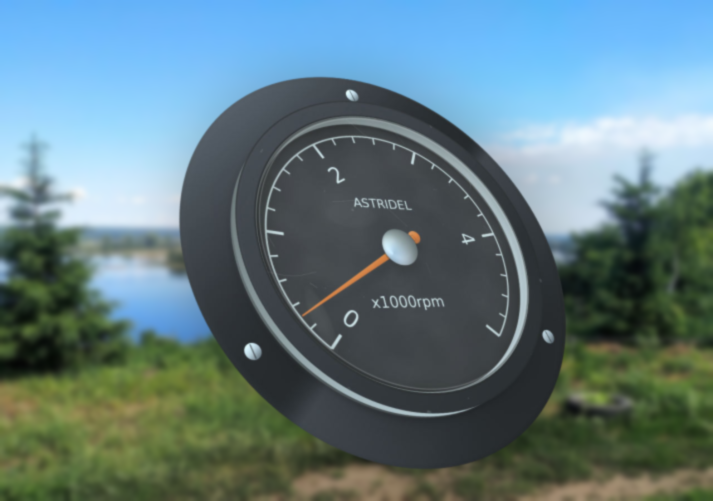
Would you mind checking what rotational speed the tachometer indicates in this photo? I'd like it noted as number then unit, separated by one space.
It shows 300 rpm
